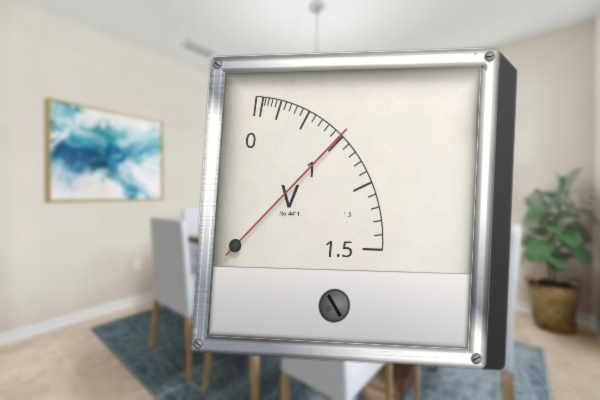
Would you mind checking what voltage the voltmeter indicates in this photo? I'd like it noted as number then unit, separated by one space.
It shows 1 V
